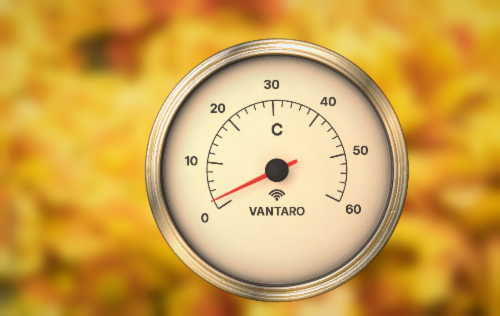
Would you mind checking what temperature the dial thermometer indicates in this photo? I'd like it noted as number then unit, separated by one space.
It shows 2 °C
